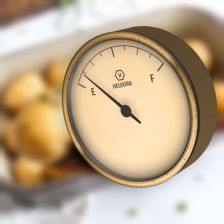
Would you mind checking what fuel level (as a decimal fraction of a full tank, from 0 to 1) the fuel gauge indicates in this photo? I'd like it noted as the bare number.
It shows 0.125
